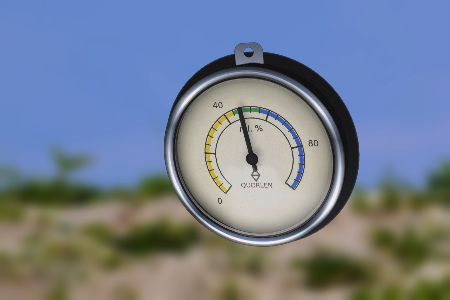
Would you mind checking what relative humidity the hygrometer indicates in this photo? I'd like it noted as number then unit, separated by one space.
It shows 48 %
